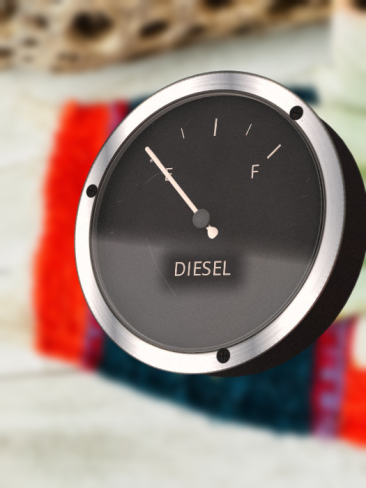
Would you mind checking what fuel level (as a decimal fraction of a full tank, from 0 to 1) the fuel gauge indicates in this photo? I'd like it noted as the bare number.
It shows 0
